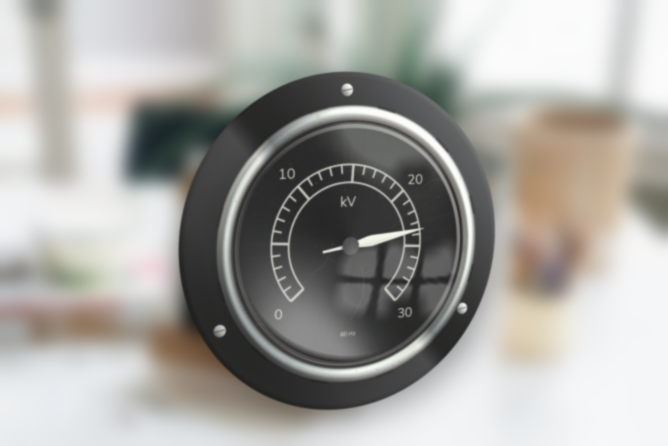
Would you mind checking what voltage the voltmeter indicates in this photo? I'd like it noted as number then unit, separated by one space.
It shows 23.5 kV
